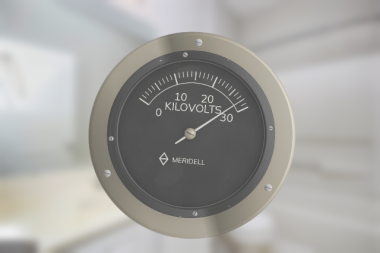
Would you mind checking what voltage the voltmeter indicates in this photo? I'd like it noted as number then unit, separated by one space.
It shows 28 kV
